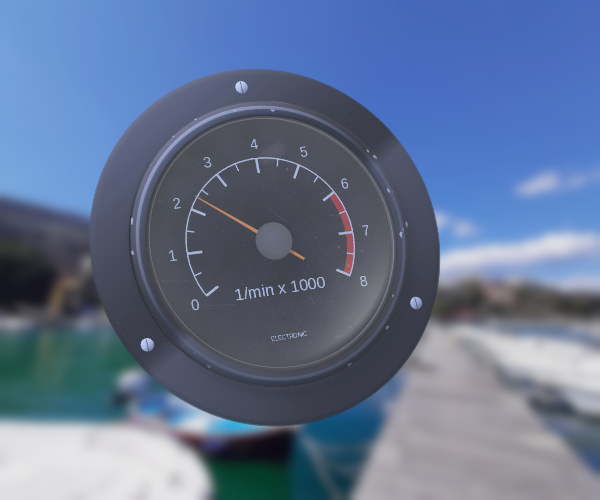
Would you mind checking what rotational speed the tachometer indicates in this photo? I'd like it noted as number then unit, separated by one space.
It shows 2250 rpm
